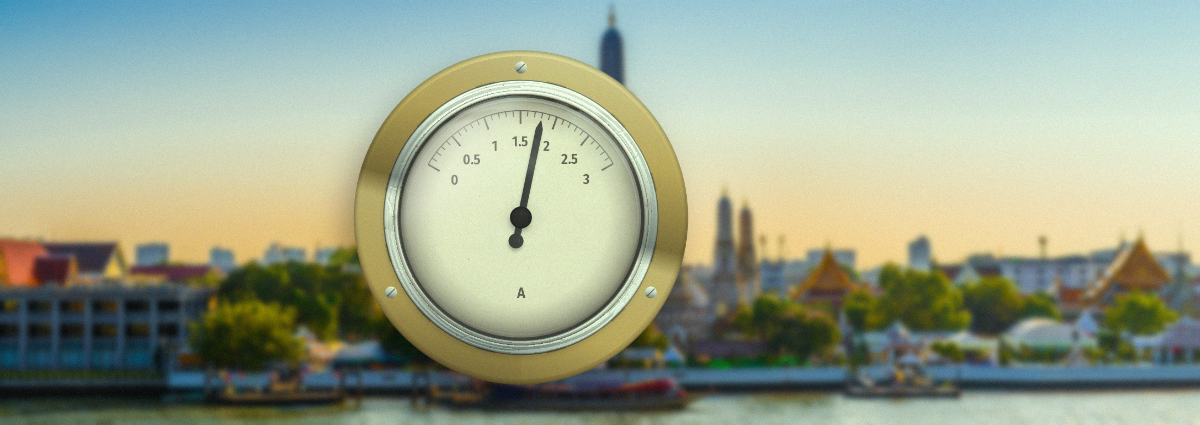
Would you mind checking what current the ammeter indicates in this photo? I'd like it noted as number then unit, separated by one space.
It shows 1.8 A
